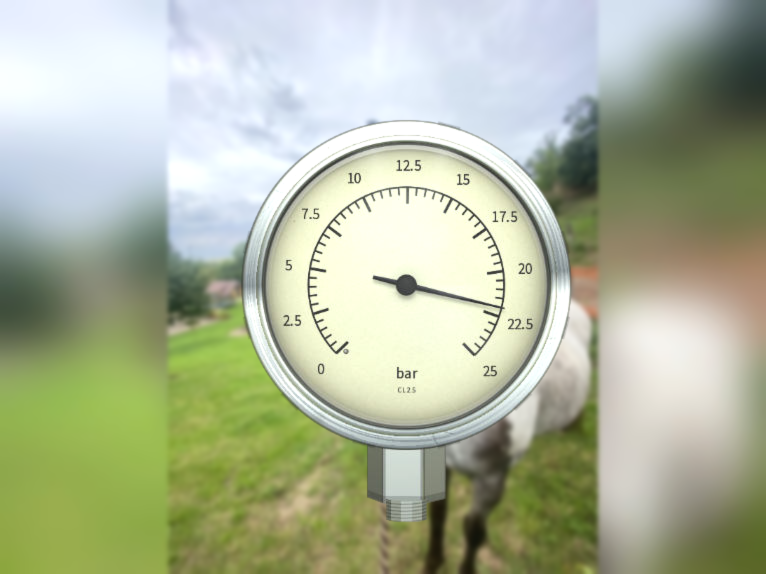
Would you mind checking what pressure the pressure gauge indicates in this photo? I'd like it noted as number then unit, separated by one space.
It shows 22 bar
